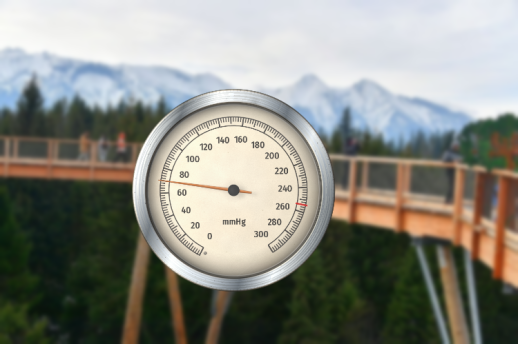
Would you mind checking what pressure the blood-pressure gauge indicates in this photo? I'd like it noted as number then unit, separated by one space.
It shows 70 mmHg
